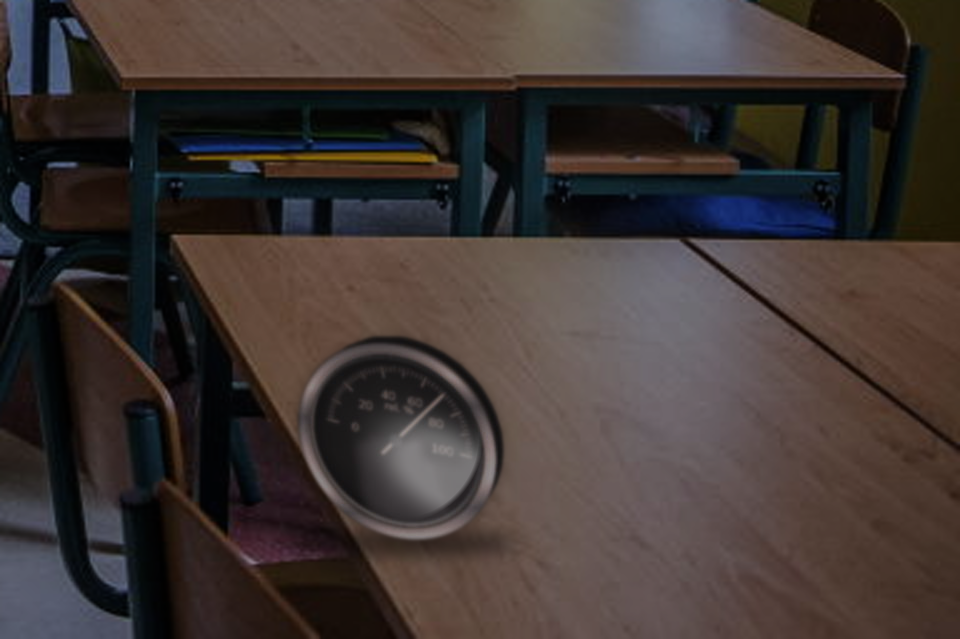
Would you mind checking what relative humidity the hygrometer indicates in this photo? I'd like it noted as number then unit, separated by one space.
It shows 70 %
